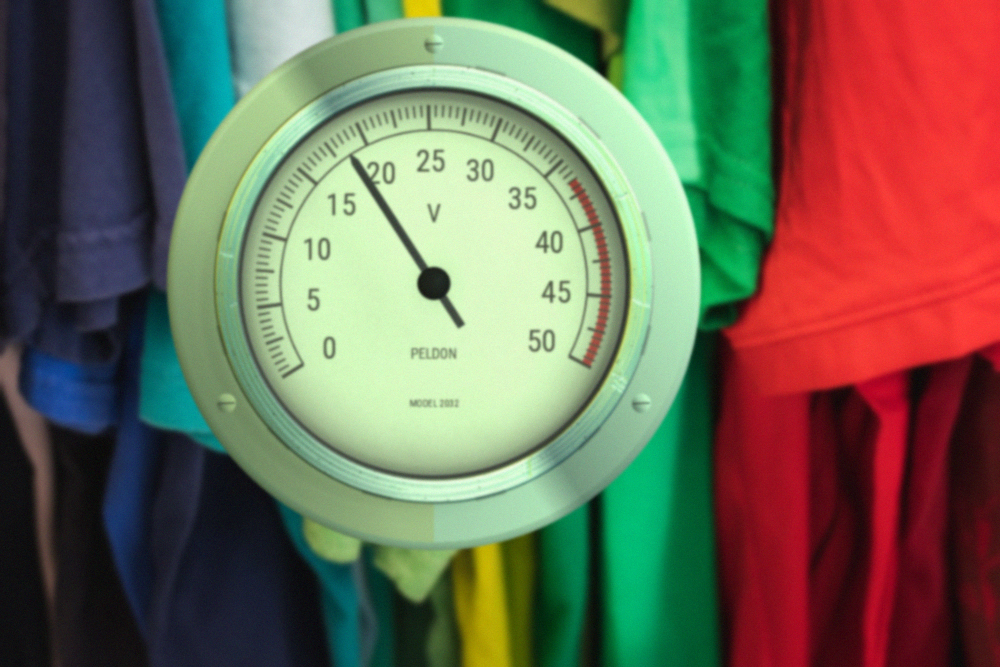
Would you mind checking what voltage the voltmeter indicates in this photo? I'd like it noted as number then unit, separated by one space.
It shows 18.5 V
